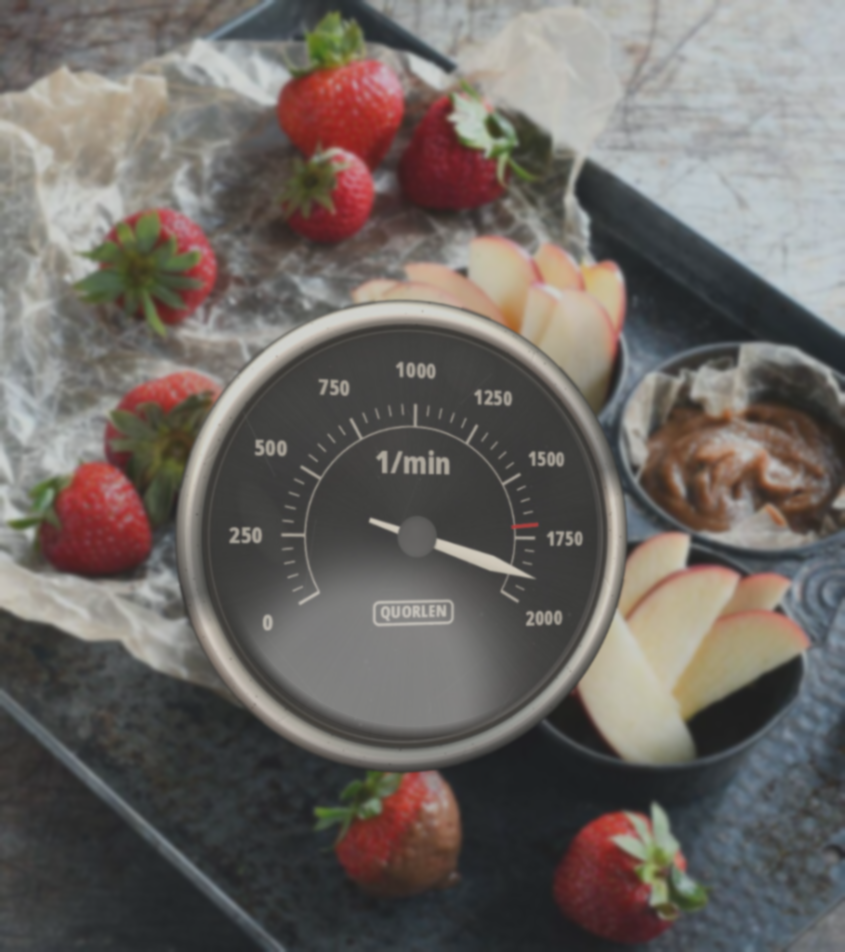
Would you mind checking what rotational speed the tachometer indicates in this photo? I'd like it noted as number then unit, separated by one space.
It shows 1900 rpm
